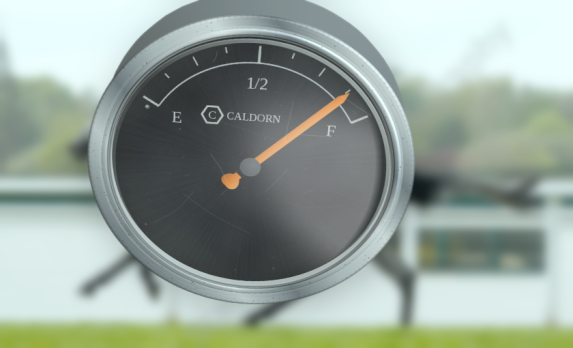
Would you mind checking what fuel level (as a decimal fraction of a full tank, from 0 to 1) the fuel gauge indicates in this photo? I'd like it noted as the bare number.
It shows 0.875
